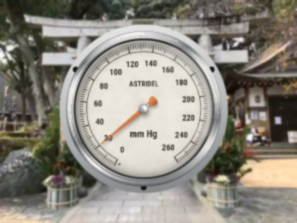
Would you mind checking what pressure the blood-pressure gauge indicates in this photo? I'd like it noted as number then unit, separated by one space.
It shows 20 mmHg
